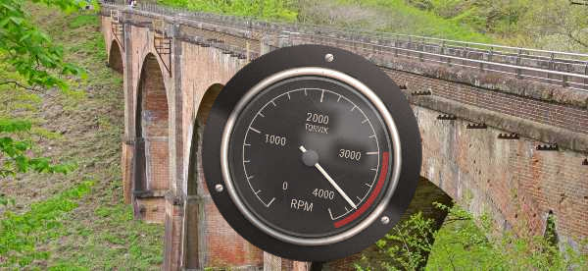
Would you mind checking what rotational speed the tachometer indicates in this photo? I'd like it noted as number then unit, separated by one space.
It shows 3700 rpm
